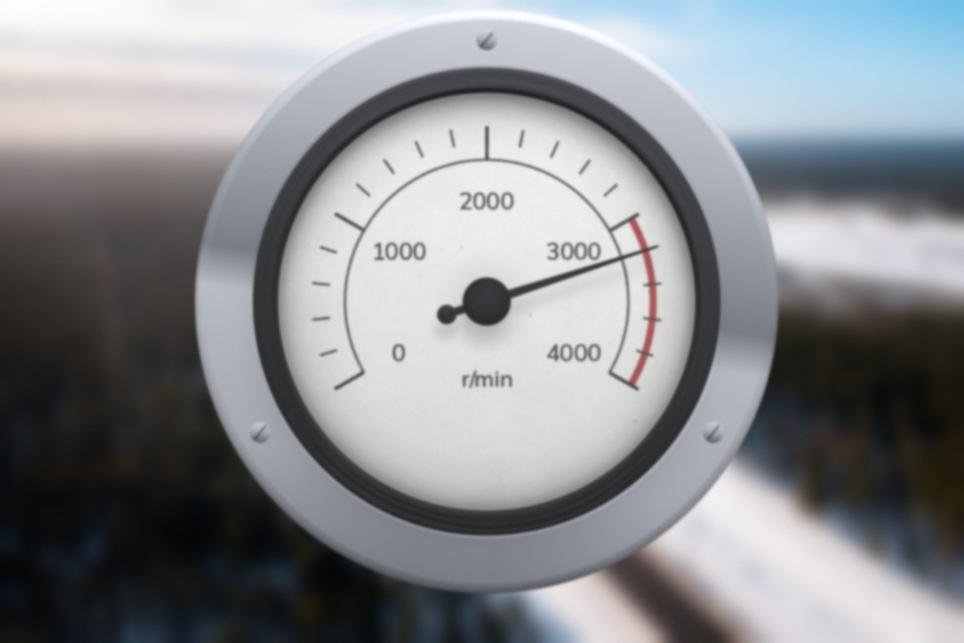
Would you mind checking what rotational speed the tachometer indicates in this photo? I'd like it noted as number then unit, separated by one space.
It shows 3200 rpm
